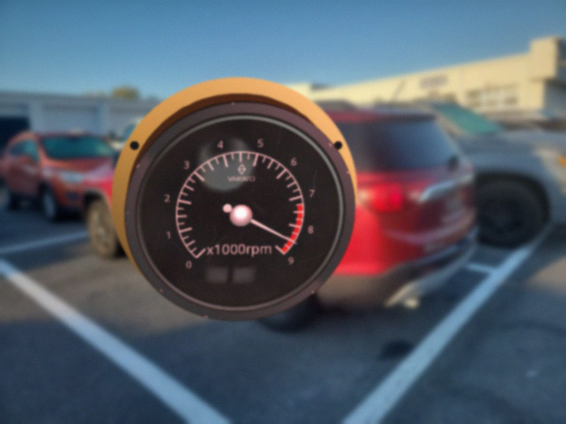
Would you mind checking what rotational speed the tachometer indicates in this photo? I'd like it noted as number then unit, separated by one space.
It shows 8500 rpm
